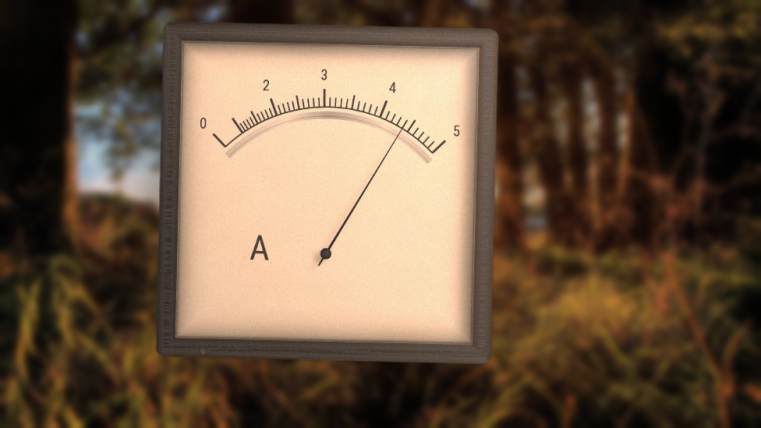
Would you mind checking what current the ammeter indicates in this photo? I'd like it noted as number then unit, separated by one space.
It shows 4.4 A
